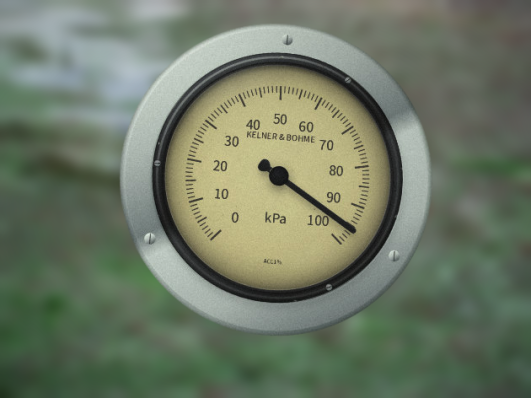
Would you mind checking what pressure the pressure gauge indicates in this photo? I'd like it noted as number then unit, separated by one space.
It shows 96 kPa
